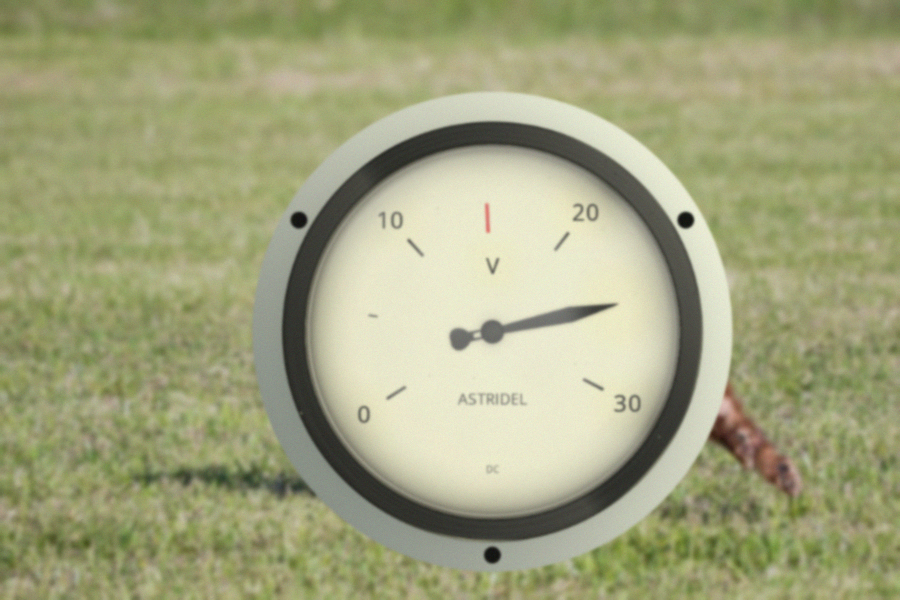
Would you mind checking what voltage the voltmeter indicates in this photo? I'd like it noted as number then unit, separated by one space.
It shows 25 V
